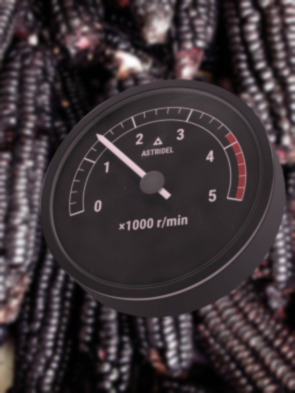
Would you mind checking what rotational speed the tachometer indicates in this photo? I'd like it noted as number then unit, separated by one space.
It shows 1400 rpm
